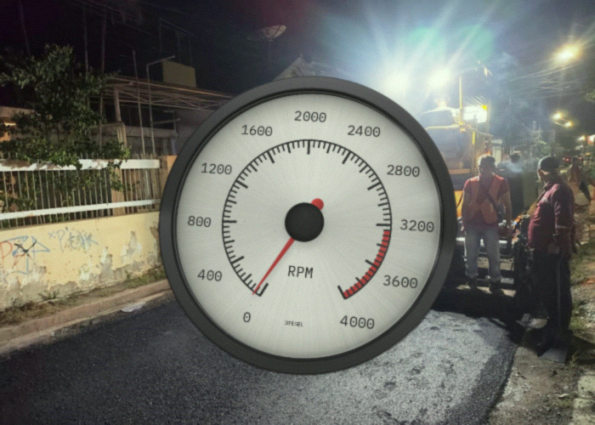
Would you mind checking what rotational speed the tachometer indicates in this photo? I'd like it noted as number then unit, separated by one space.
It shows 50 rpm
